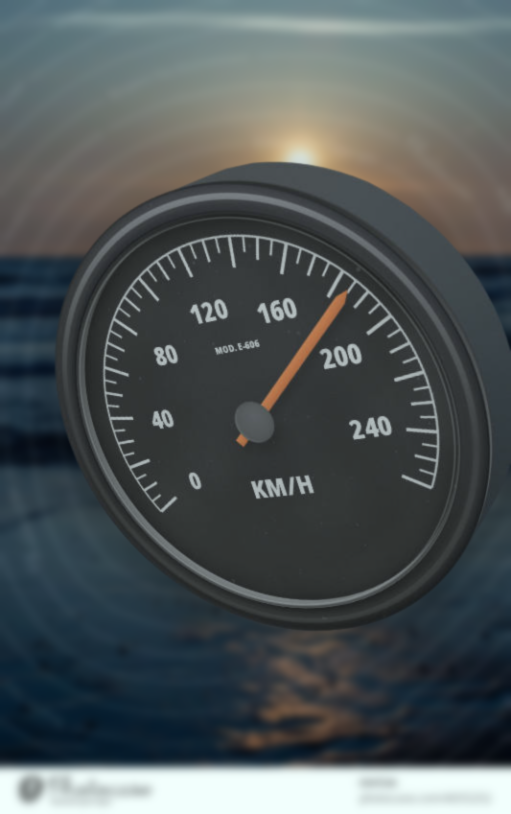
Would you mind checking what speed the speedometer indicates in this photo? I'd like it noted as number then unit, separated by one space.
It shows 185 km/h
